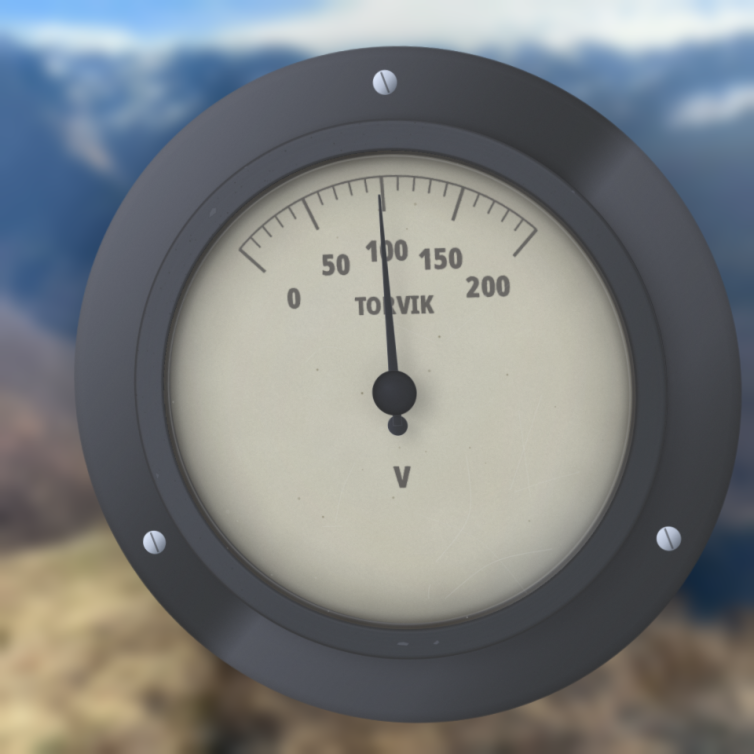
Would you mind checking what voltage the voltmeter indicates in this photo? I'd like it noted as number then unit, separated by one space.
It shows 100 V
